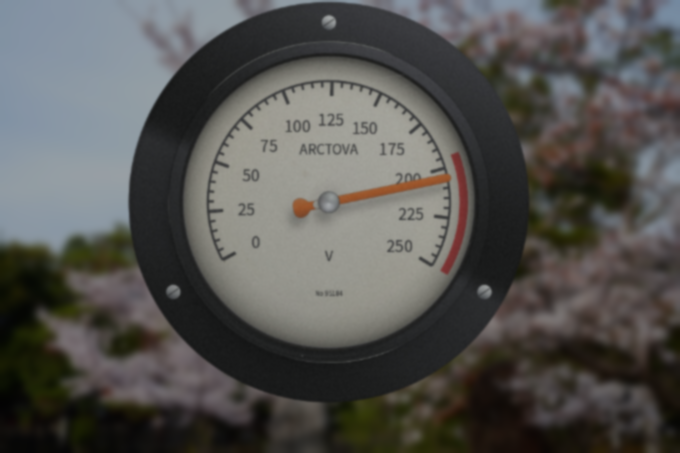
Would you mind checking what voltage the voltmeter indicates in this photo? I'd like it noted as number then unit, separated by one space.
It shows 205 V
